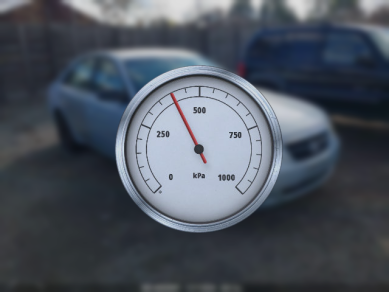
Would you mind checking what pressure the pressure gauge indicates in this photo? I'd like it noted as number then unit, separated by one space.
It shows 400 kPa
